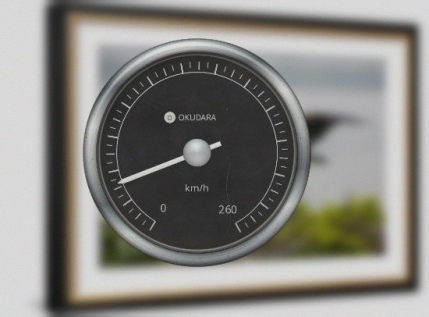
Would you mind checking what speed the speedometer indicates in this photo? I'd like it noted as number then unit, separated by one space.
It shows 32.5 km/h
